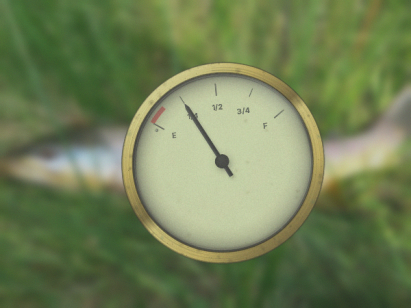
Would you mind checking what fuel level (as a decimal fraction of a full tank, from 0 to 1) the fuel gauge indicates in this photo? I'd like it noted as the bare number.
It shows 0.25
